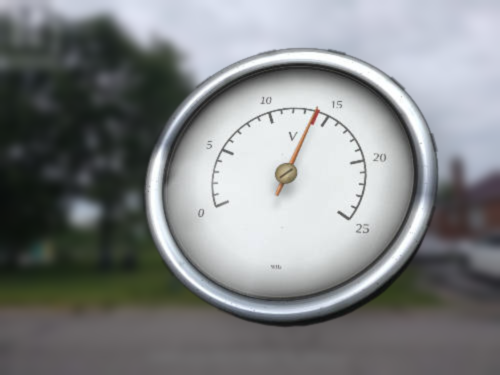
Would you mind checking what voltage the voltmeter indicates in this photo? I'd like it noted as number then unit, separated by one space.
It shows 14 V
